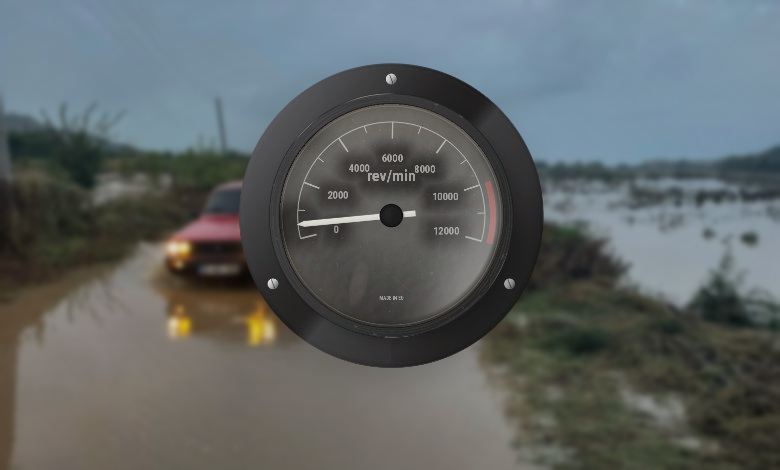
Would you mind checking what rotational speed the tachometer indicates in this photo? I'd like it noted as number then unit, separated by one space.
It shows 500 rpm
